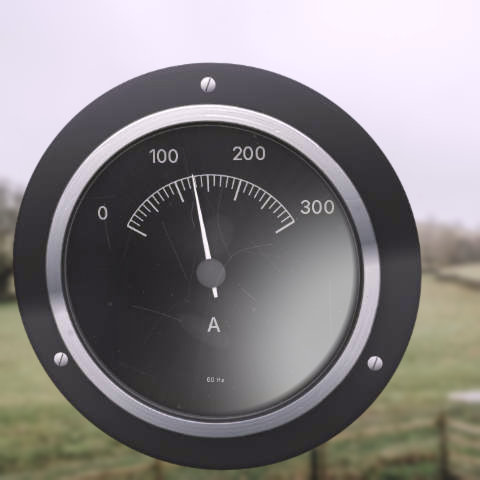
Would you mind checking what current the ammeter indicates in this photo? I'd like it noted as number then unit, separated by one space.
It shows 130 A
